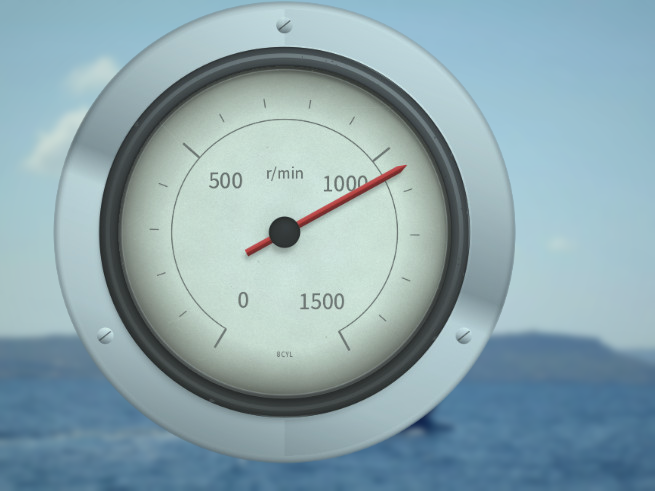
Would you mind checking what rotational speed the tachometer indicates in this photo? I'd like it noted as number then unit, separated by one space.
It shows 1050 rpm
